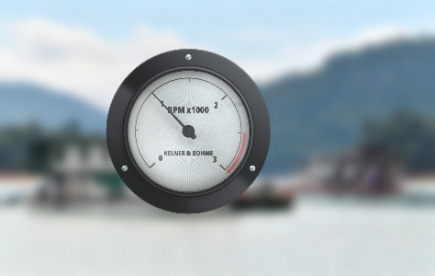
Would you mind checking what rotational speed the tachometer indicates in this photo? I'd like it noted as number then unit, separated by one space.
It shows 1000 rpm
